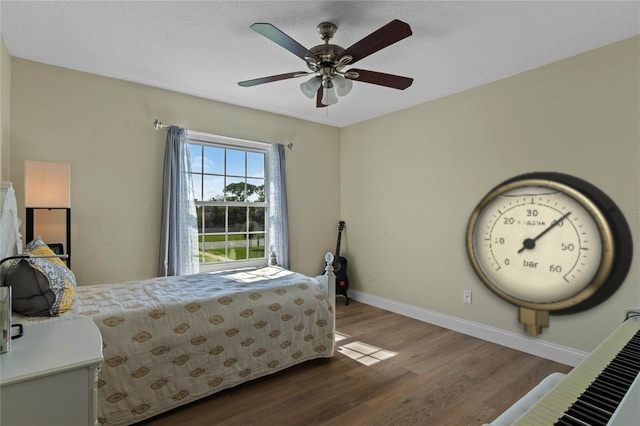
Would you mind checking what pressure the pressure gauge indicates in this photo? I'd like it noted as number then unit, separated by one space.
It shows 40 bar
